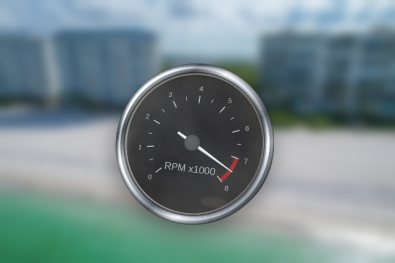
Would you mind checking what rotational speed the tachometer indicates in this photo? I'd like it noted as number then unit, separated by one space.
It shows 7500 rpm
